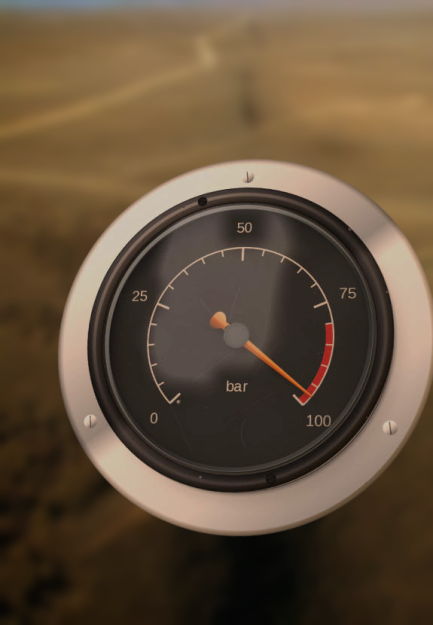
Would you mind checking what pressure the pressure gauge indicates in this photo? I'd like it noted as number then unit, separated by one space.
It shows 97.5 bar
